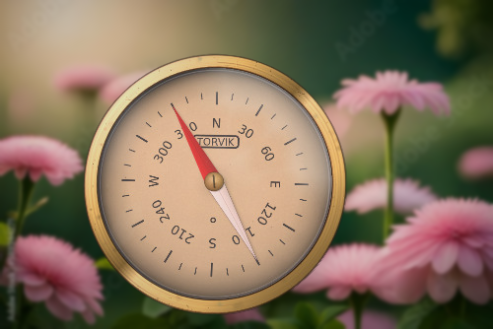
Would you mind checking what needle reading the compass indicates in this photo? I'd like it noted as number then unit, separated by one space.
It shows 330 °
